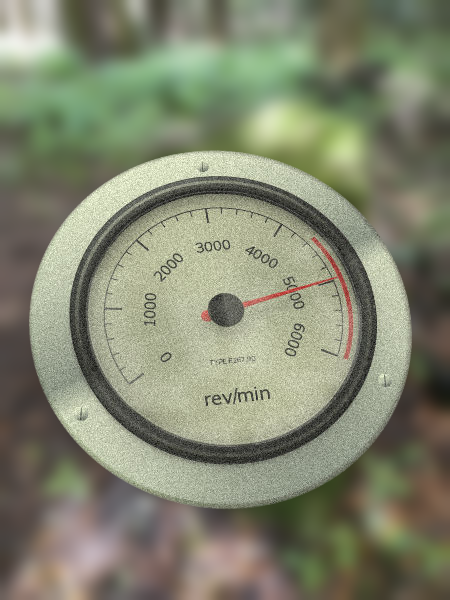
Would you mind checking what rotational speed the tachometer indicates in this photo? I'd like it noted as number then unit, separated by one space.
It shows 5000 rpm
